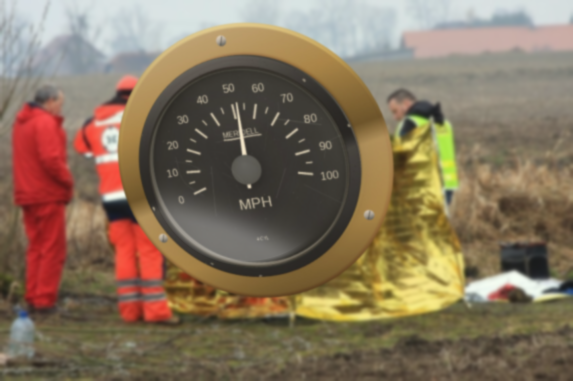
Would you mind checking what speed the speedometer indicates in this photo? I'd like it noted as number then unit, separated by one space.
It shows 52.5 mph
